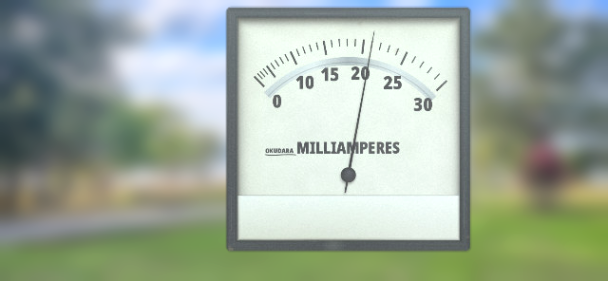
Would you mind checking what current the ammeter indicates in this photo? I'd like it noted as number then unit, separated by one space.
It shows 21 mA
